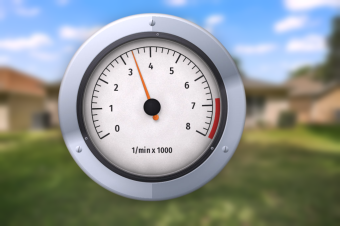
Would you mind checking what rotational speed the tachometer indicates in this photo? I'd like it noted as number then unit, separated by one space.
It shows 3400 rpm
